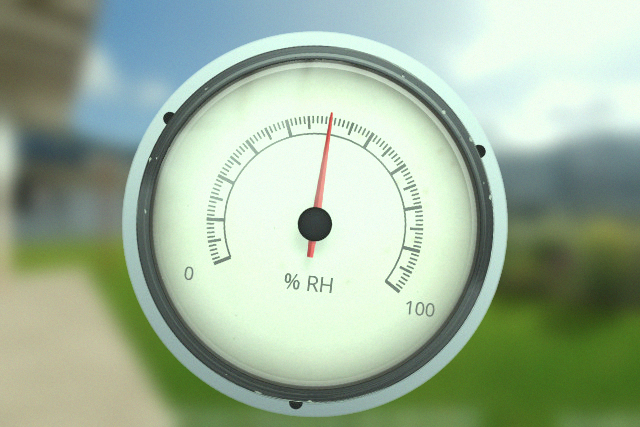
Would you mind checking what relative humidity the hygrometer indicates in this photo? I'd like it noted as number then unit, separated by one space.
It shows 50 %
